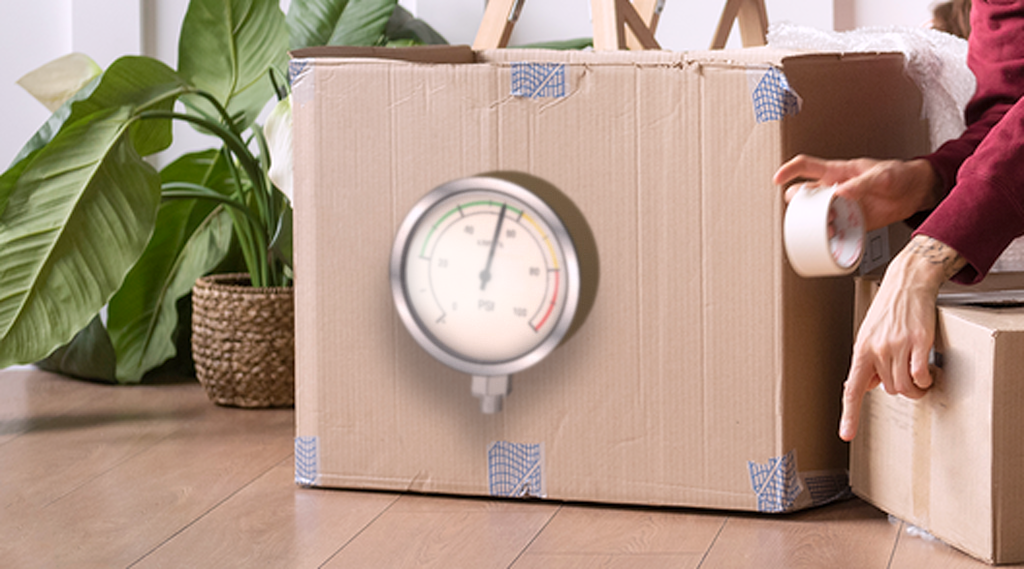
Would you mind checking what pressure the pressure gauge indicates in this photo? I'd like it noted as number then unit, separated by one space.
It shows 55 psi
